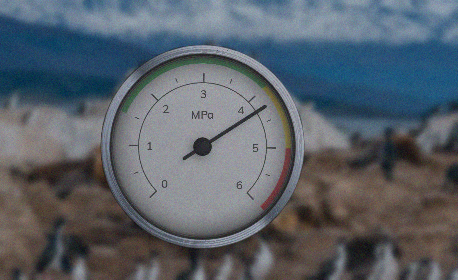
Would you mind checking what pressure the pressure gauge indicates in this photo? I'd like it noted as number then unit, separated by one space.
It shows 4.25 MPa
